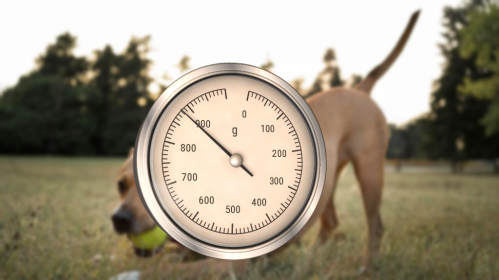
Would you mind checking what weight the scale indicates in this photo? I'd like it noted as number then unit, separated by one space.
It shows 880 g
